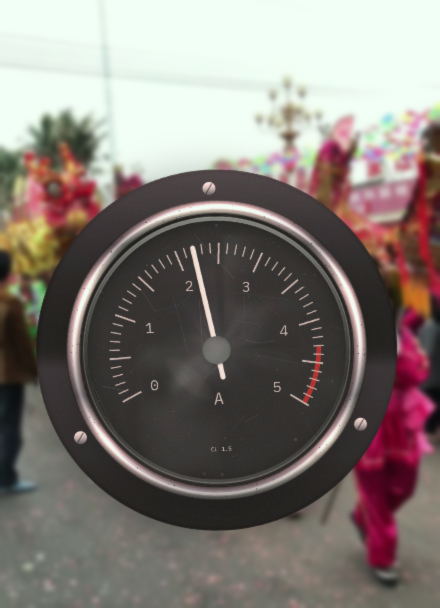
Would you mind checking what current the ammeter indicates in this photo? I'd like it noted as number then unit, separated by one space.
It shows 2.2 A
